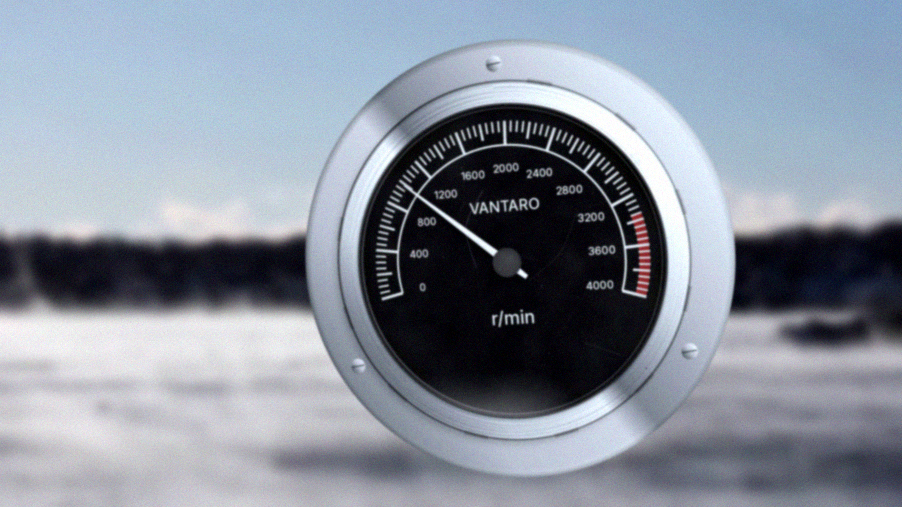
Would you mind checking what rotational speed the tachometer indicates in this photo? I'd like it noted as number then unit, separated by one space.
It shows 1000 rpm
